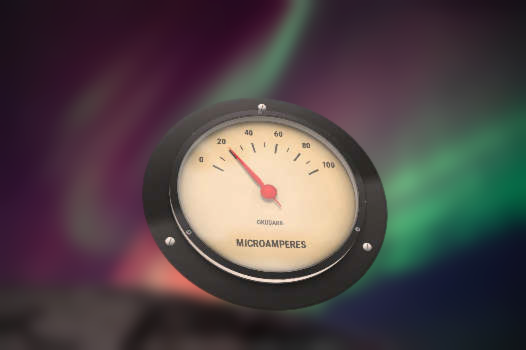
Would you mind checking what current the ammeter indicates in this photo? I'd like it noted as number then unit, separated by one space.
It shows 20 µA
